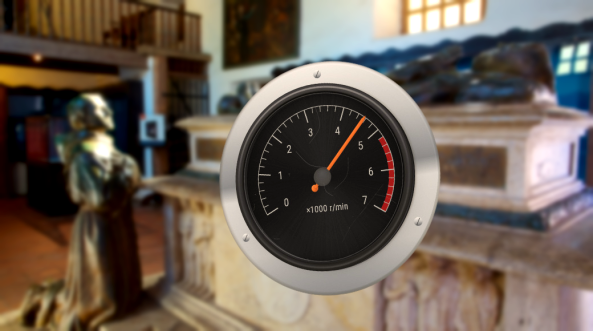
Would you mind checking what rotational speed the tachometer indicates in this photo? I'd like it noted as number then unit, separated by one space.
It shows 4600 rpm
